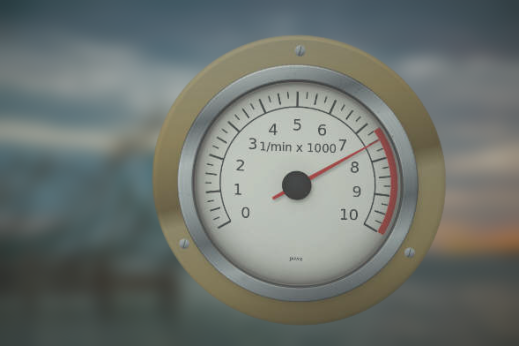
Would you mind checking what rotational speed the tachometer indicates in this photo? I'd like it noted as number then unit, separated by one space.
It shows 7500 rpm
